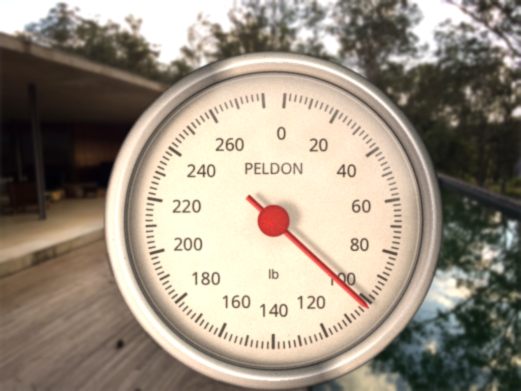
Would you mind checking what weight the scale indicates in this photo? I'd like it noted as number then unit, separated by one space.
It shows 102 lb
